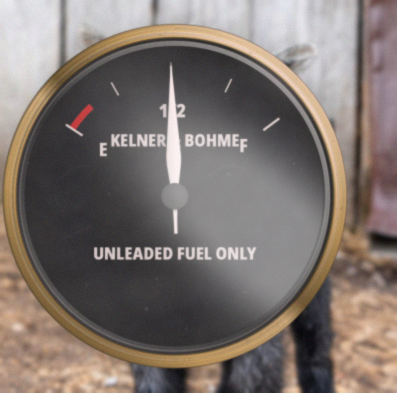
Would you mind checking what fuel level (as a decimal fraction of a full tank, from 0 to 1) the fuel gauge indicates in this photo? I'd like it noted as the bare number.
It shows 0.5
